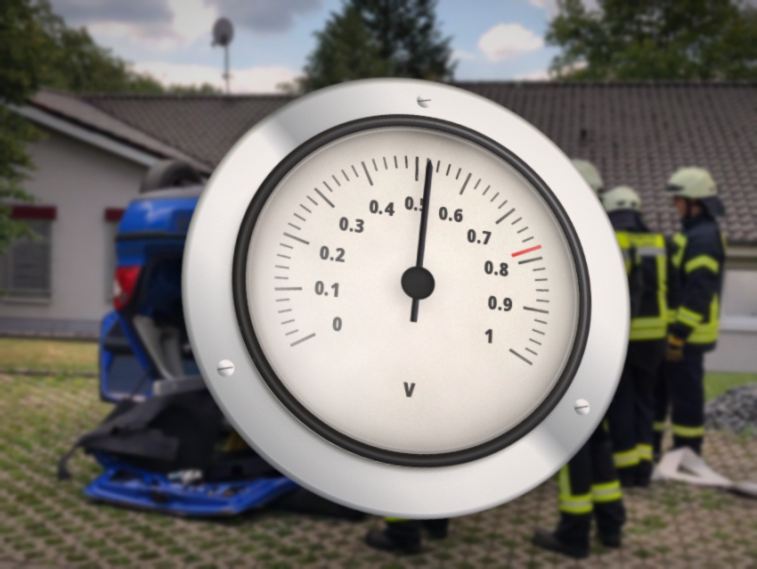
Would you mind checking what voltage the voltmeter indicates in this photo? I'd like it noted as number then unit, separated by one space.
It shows 0.52 V
